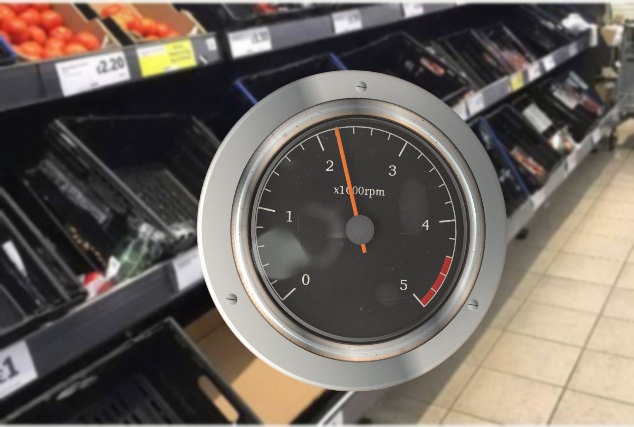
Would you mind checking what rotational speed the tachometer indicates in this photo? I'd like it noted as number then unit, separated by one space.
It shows 2200 rpm
